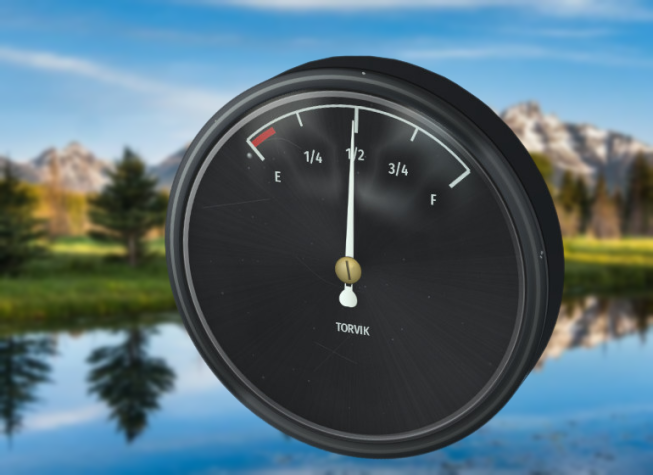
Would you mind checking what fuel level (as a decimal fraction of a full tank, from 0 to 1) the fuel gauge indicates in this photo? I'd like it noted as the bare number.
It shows 0.5
